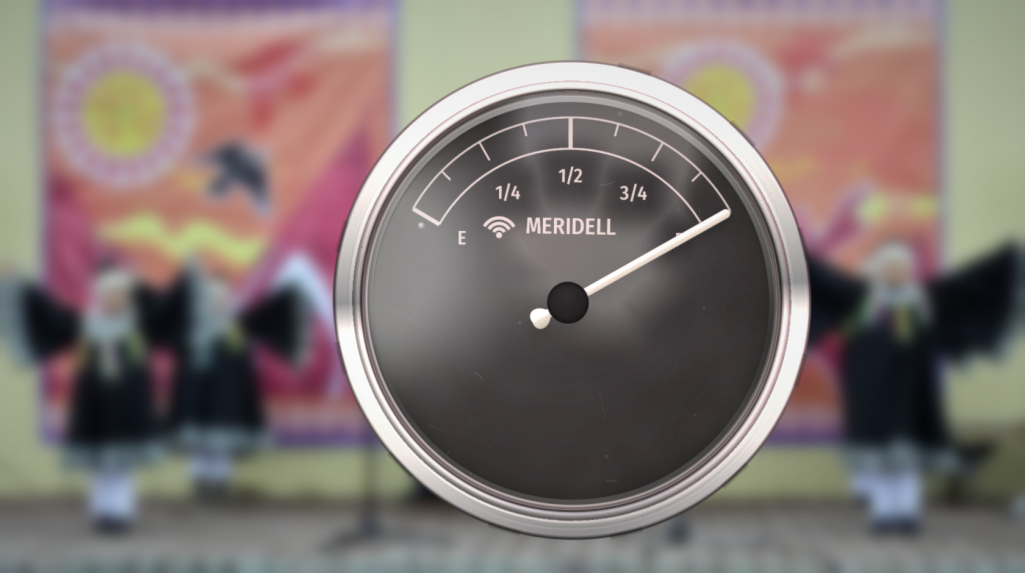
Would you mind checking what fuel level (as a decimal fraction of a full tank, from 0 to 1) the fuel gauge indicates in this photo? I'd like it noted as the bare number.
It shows 1
